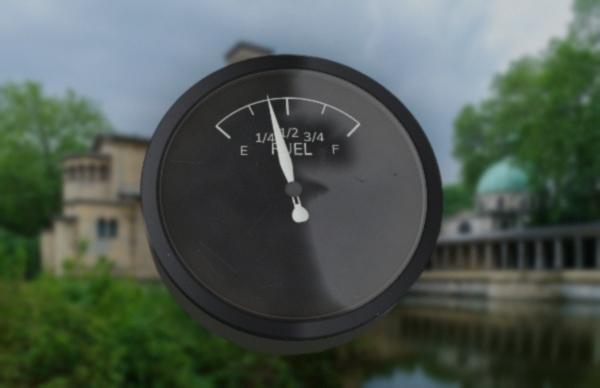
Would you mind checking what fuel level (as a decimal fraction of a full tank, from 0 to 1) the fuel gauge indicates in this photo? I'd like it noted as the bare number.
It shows 0.375
